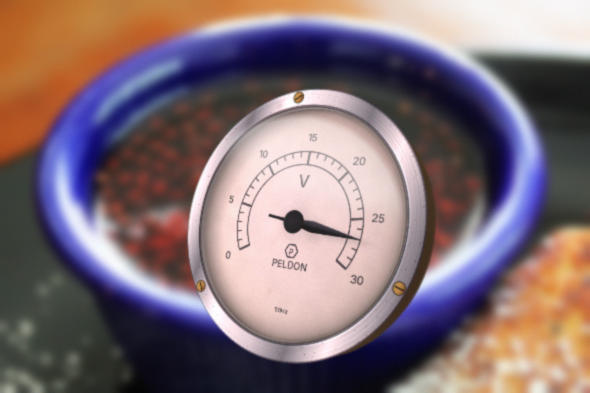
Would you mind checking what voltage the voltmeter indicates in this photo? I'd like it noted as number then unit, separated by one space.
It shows 27 V
